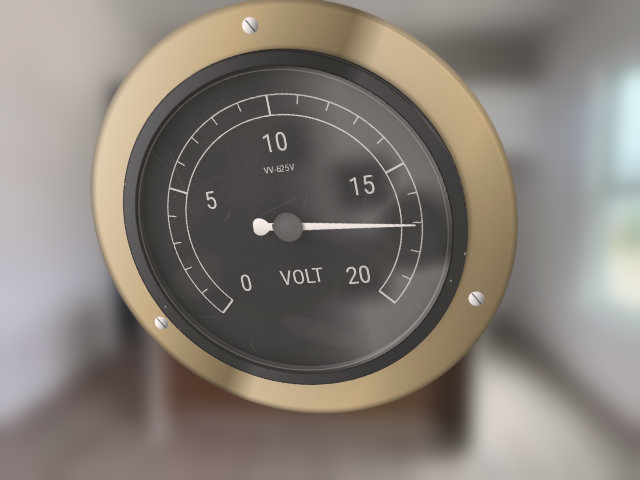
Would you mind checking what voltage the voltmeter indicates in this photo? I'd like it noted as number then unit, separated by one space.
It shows 17 V
